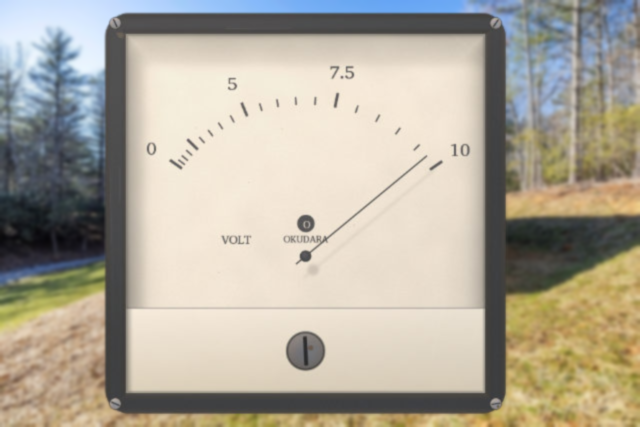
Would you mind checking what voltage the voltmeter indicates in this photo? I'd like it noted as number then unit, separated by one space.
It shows 9.75 V
